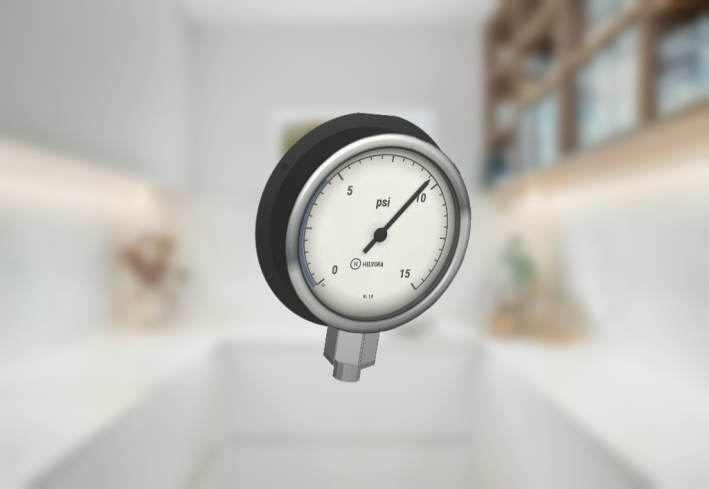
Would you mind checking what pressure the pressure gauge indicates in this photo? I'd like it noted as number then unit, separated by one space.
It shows 9.5 psi
